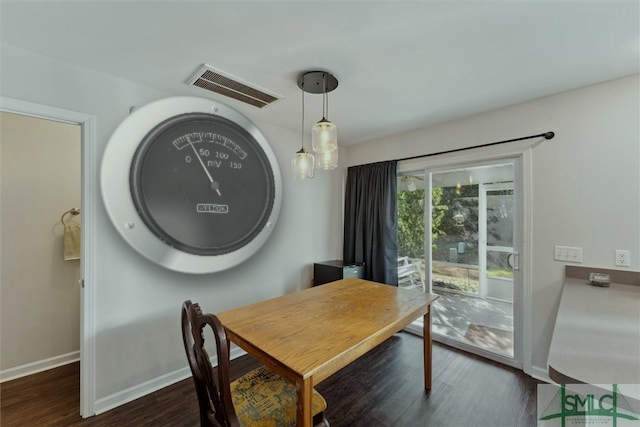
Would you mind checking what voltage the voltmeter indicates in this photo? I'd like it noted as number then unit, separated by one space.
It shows 25 mV
